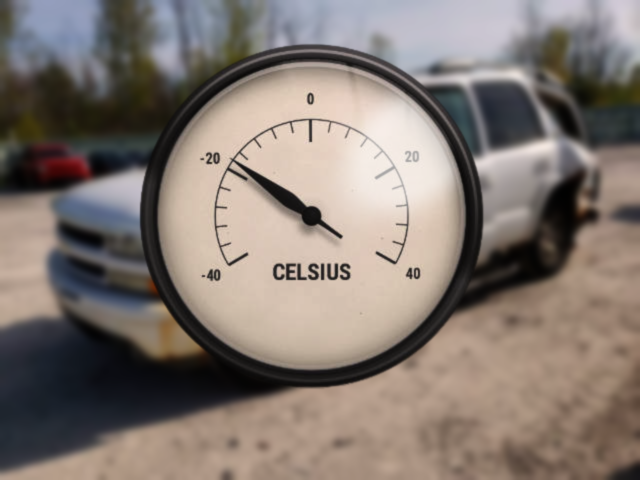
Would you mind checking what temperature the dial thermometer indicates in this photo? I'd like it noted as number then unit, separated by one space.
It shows -18 °C
